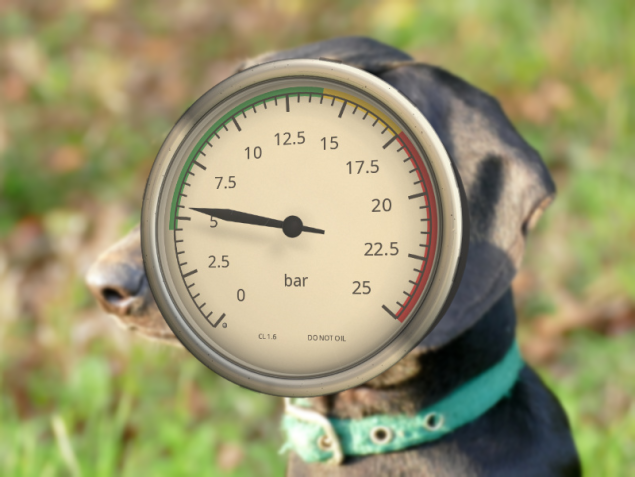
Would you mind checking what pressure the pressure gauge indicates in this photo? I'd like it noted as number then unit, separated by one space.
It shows 5.5 bar
